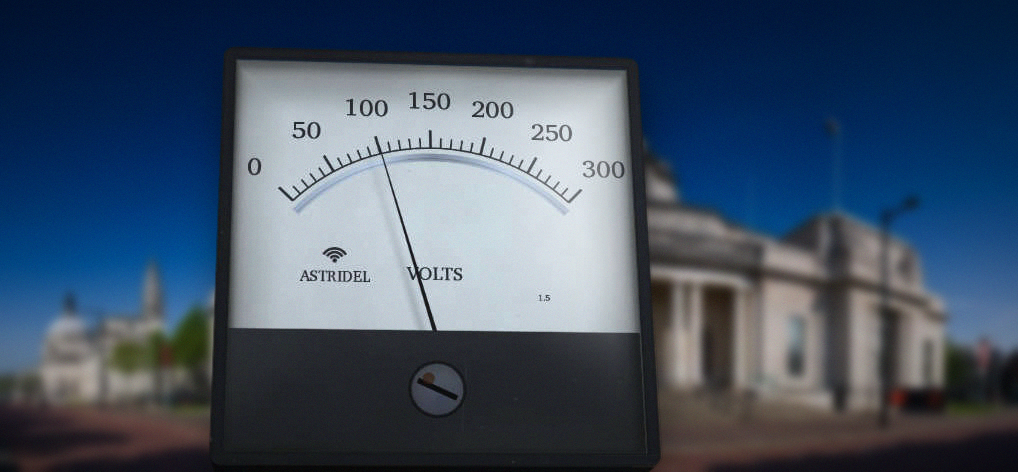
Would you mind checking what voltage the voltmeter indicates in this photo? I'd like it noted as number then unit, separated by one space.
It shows 100 V
